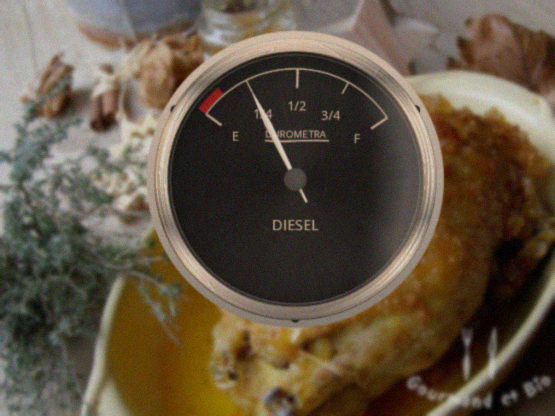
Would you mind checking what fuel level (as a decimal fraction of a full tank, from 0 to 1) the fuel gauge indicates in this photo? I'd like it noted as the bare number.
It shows 0.25
